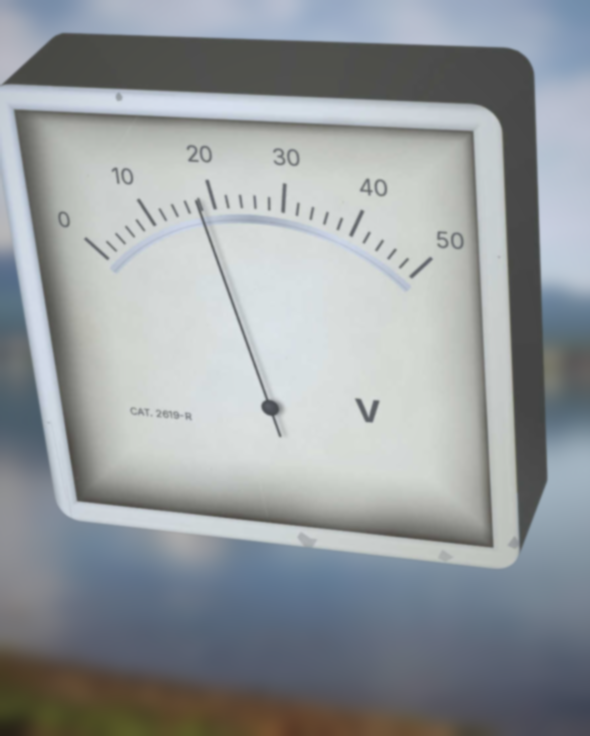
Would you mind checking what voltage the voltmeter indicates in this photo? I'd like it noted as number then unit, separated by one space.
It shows 18 V
